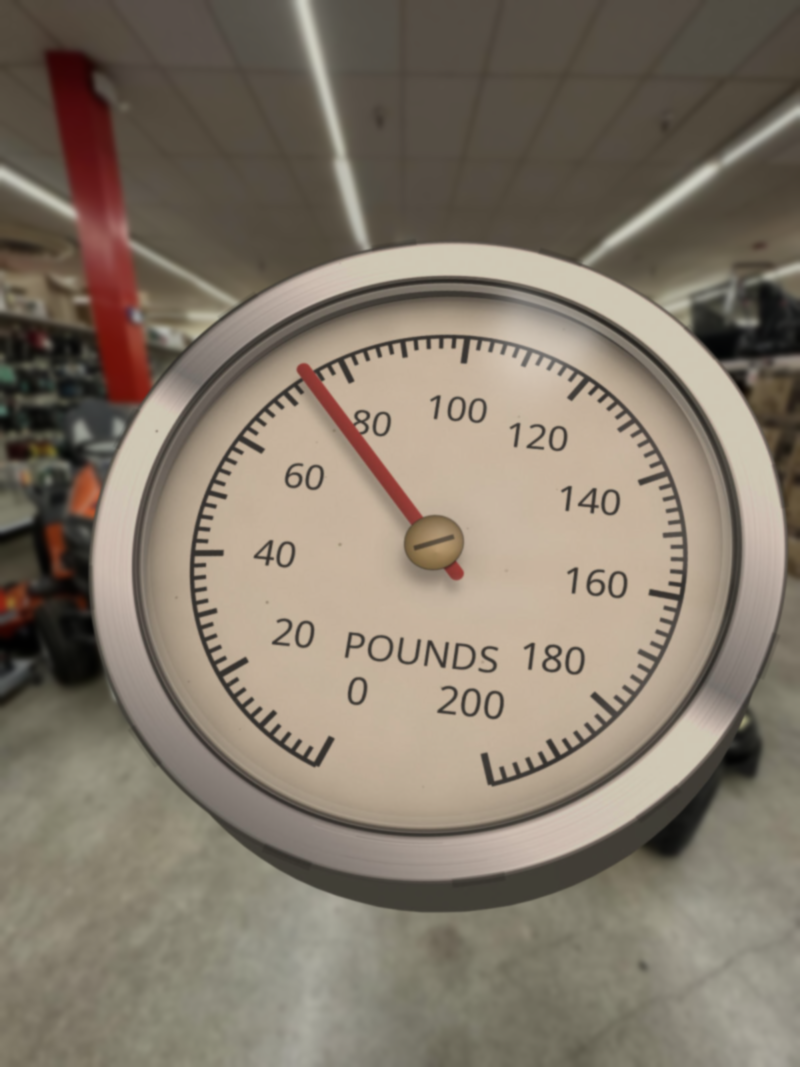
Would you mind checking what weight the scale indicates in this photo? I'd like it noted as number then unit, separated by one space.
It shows 74 lb
